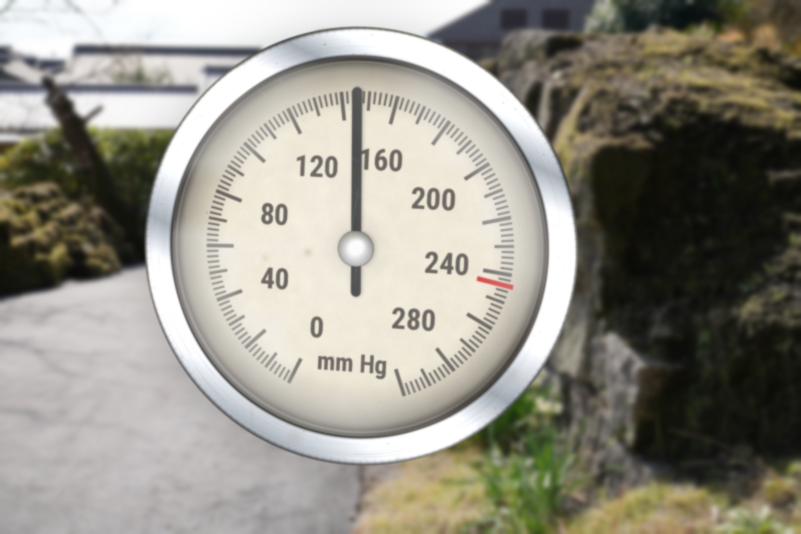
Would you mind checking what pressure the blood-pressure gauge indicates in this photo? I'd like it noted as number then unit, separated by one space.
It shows 146 mmHg
